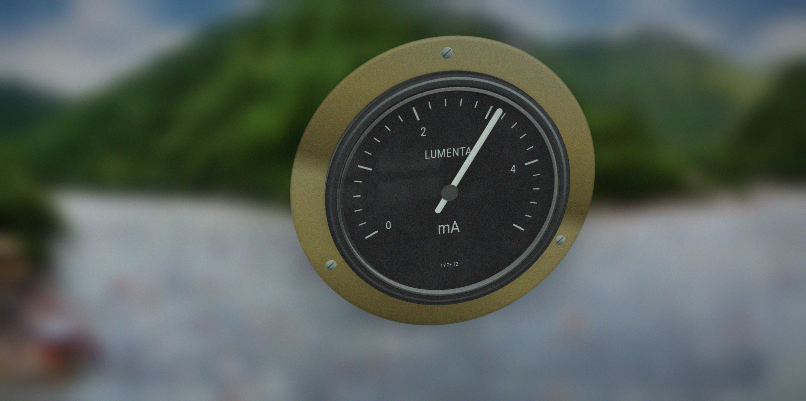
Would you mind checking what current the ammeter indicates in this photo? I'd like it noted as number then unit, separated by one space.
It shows 3.1 mA
